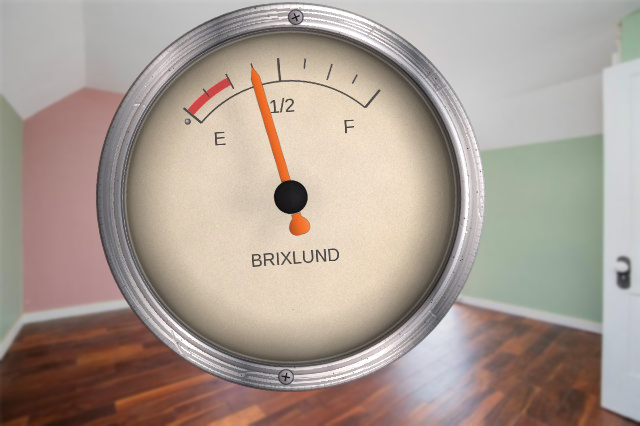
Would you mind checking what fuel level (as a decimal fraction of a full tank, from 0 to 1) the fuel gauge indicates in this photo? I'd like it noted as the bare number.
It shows 0.375
